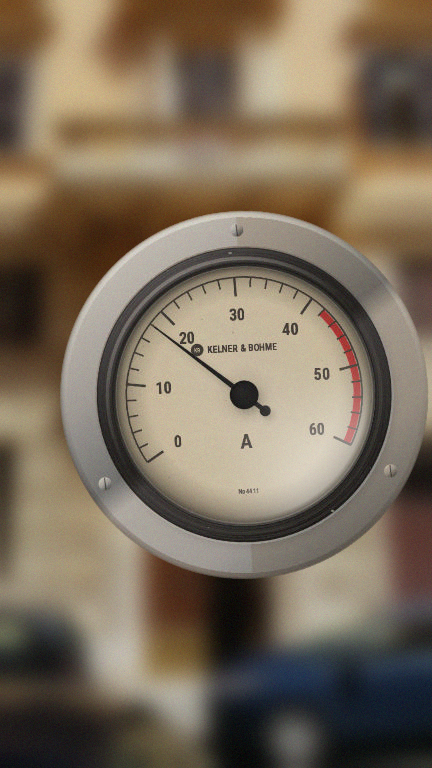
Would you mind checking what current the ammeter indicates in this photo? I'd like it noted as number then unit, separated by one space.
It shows 18 A
